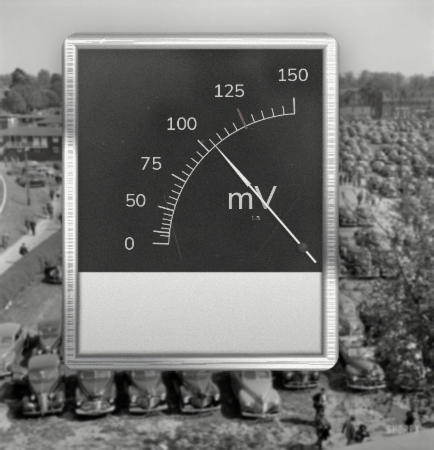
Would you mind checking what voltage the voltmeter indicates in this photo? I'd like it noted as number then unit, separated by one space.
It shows 105 mV
